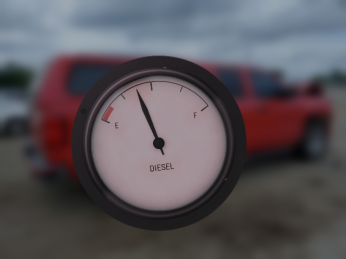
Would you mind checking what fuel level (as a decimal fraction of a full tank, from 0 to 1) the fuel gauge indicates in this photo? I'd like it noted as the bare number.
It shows 0.375
